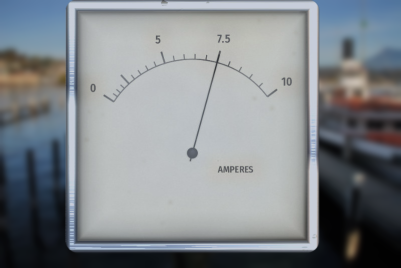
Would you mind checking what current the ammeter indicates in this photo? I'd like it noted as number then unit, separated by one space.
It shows 7.5 A
